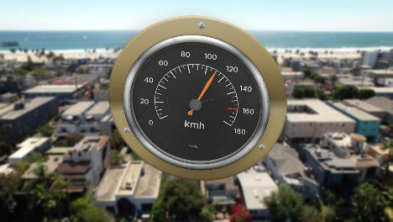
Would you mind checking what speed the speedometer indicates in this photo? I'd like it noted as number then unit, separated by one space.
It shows 110 km/h
